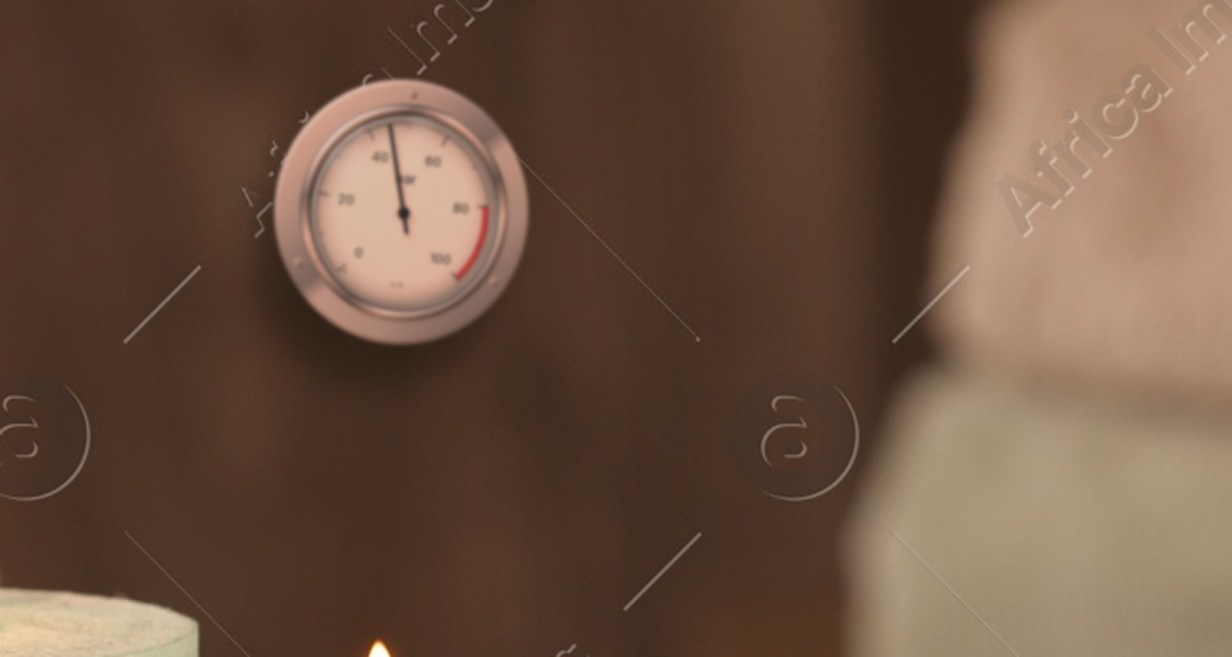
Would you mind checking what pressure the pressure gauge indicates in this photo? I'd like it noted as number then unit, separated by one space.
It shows 45 bar
